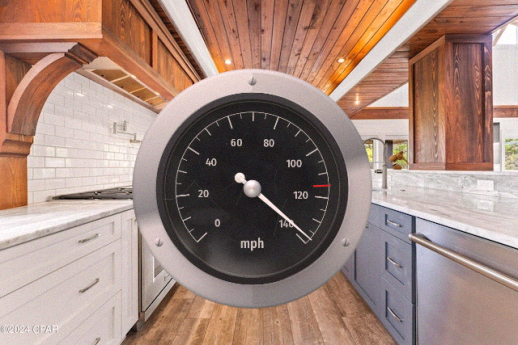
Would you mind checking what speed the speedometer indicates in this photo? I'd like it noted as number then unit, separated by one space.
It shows 137.5 mph
